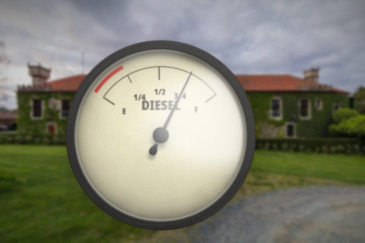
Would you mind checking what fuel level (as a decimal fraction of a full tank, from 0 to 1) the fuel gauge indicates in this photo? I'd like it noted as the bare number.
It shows 0.75
